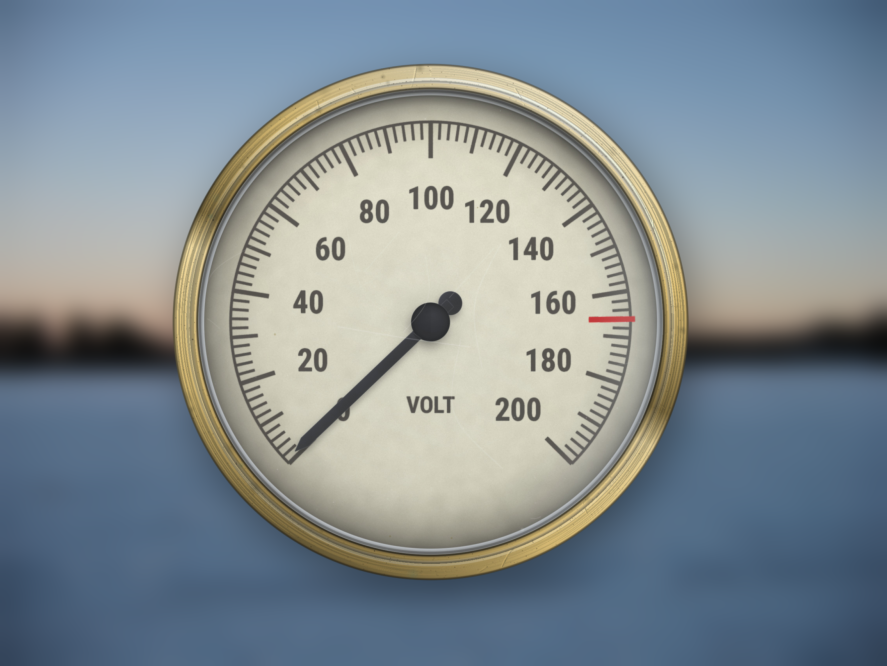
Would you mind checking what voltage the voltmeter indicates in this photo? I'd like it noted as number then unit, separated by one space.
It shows 1 V
